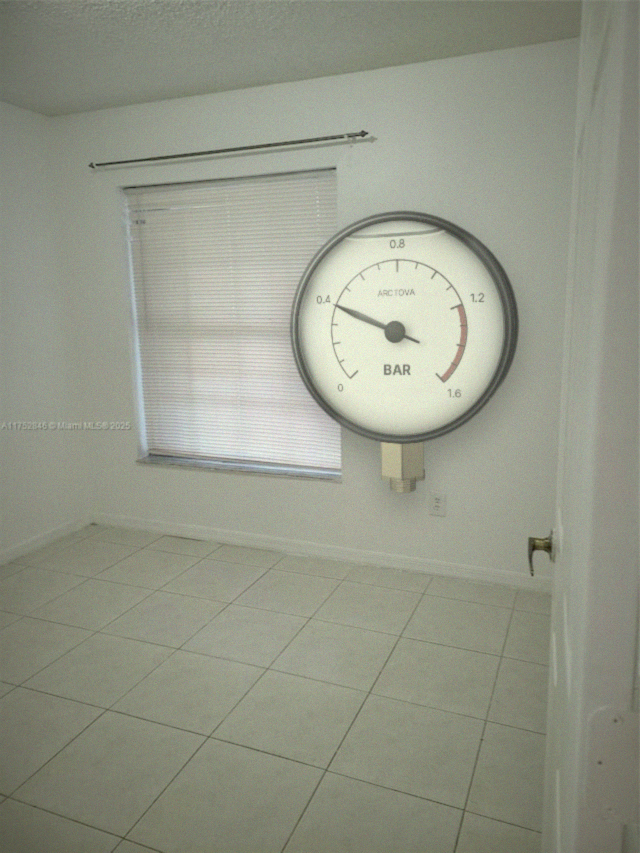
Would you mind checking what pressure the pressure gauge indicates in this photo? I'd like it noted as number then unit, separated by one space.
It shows 0.4 bar
